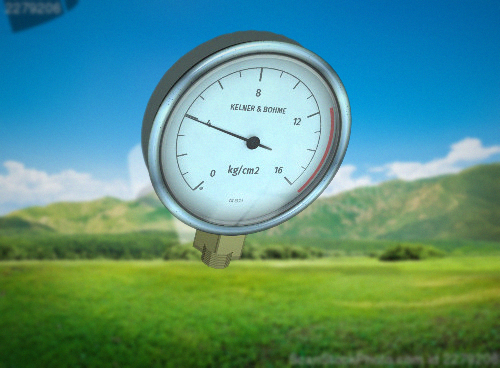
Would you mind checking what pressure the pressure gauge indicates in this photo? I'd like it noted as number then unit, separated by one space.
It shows 4 kg/cm²
